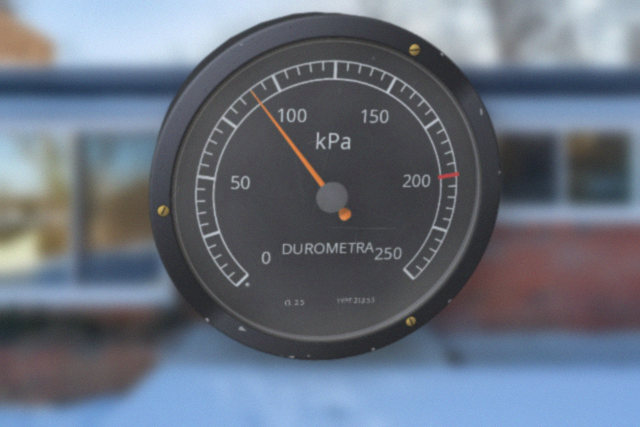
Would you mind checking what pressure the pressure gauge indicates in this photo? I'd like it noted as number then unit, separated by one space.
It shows 90 kPa
